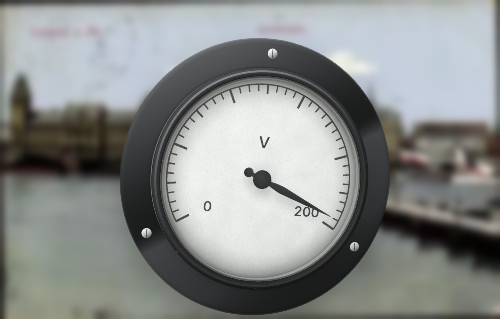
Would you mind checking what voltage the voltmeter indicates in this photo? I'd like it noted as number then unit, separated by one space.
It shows 195 V
